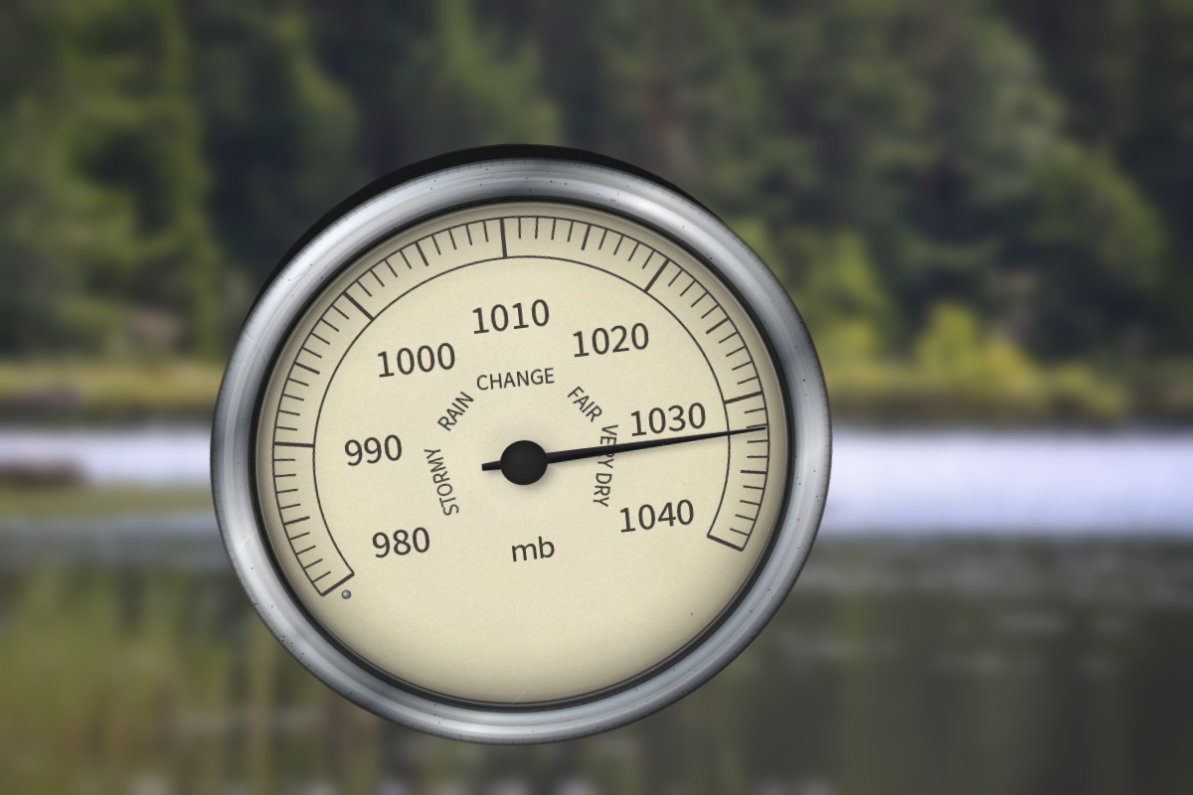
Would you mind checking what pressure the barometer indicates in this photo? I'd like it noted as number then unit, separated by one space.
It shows 1032 mbar
